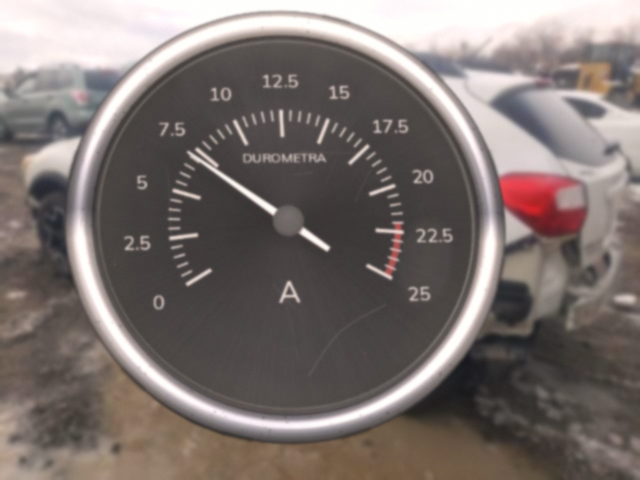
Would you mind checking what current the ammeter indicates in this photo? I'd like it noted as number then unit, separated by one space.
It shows 7 A
